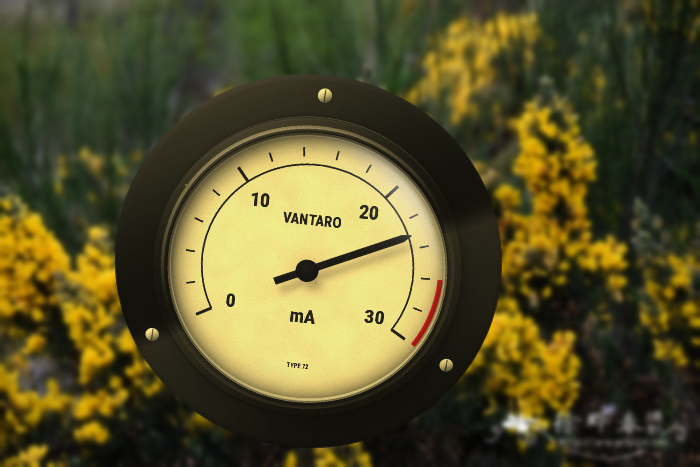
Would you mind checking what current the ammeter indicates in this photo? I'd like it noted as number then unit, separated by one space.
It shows 23 mA
